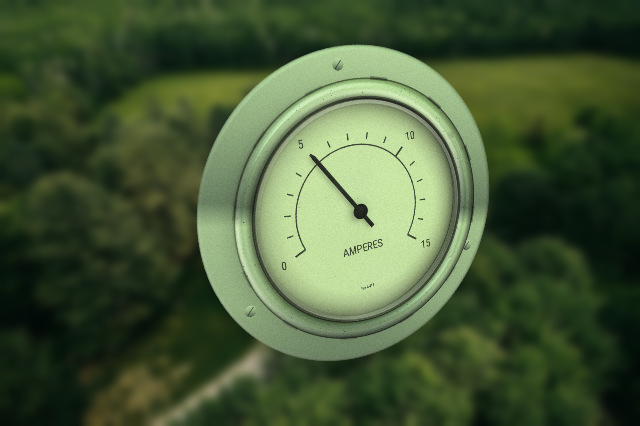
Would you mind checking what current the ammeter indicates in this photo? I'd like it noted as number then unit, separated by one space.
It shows 5 A
